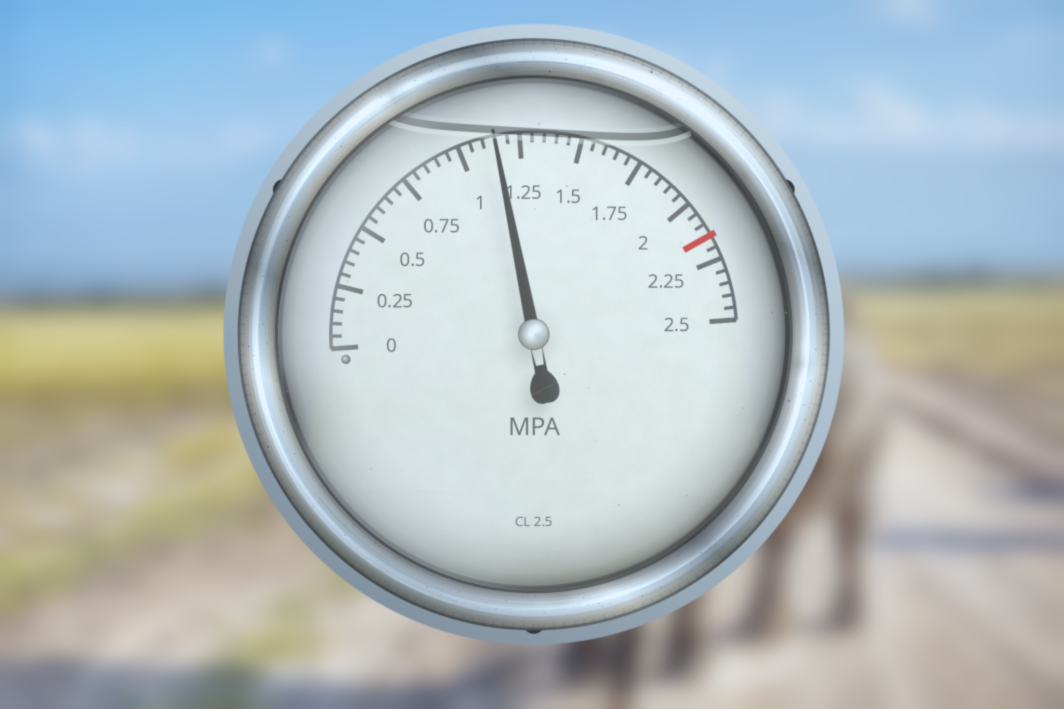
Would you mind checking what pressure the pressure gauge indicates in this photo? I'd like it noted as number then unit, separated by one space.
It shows 1.15 MPa
